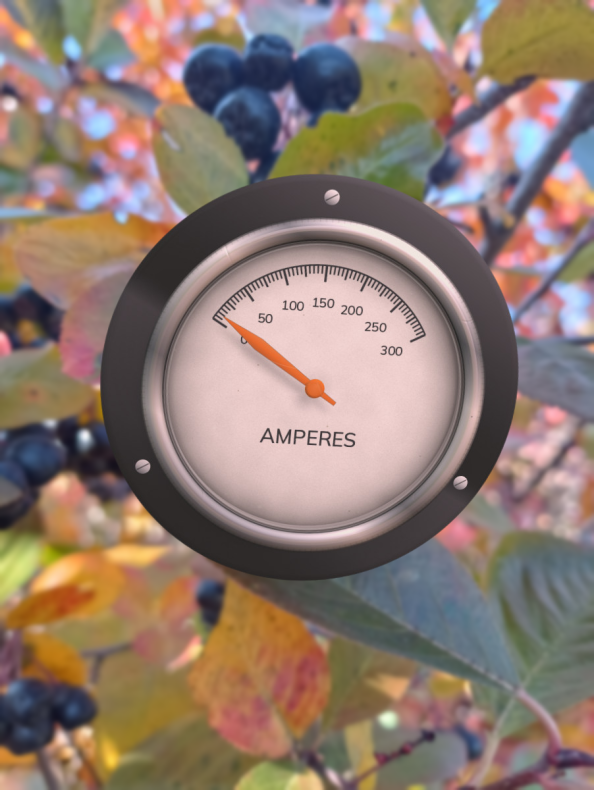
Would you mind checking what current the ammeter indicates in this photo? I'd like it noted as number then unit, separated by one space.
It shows 10 A
